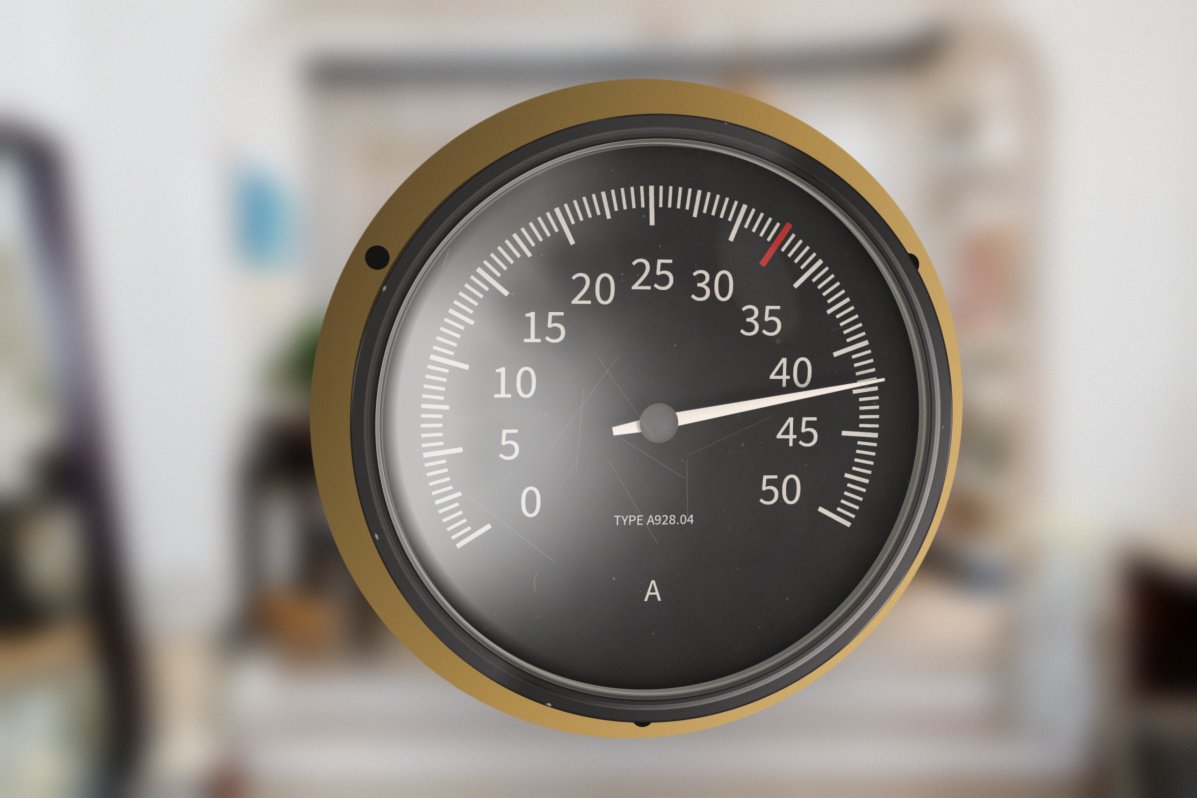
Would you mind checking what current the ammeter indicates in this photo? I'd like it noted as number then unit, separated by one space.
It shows 42 A
